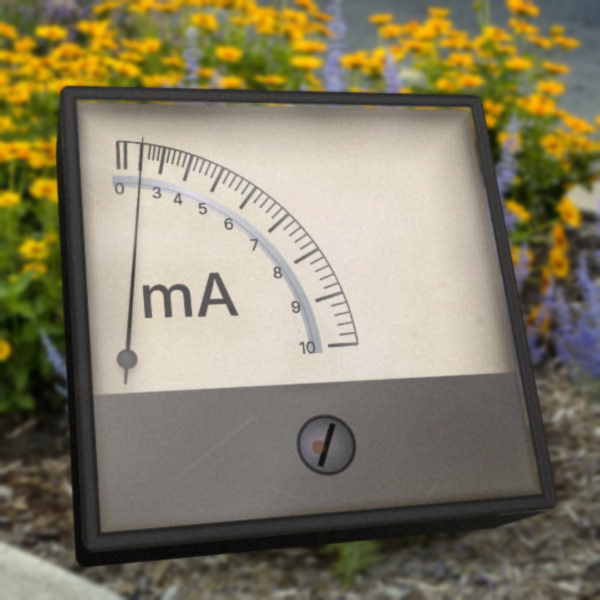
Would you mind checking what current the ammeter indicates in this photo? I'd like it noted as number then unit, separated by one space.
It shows 2 mA
